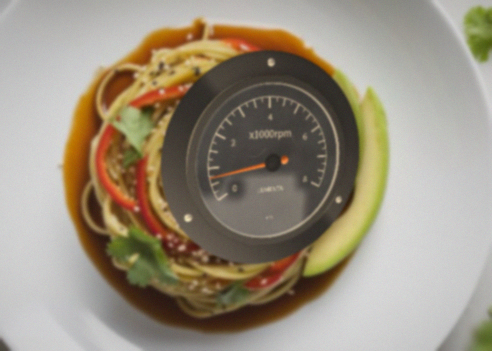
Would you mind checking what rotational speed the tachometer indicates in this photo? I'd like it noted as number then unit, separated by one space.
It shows 750 rpm
